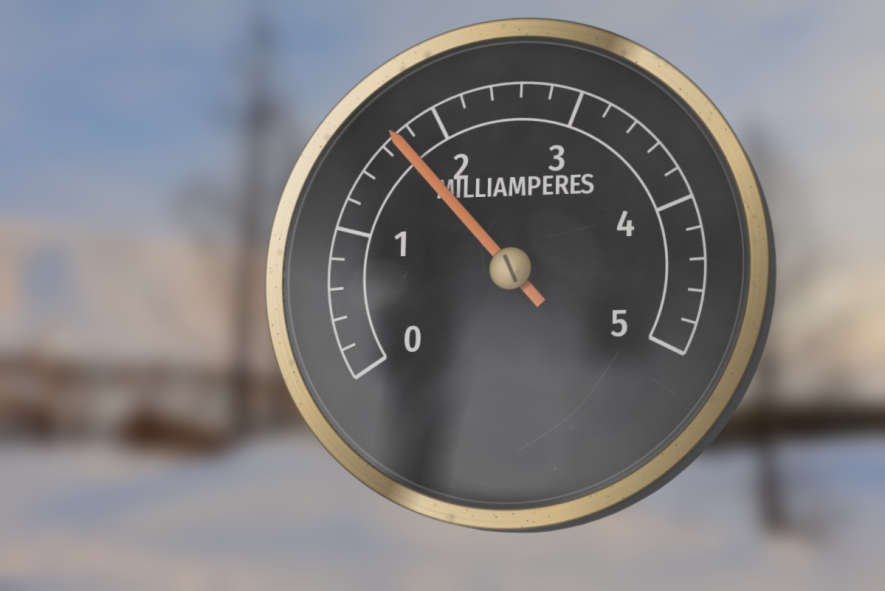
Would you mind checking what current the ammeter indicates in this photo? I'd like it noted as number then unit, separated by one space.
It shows 1.7 mA
